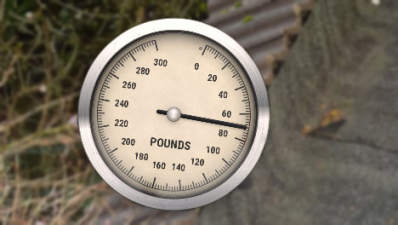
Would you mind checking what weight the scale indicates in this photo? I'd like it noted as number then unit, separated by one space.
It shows 70 lb
